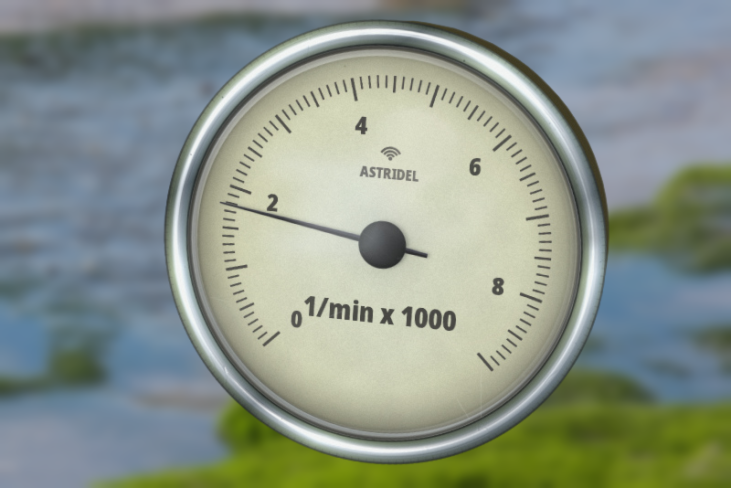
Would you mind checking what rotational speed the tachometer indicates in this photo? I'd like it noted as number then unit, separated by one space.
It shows 1800 rpm
